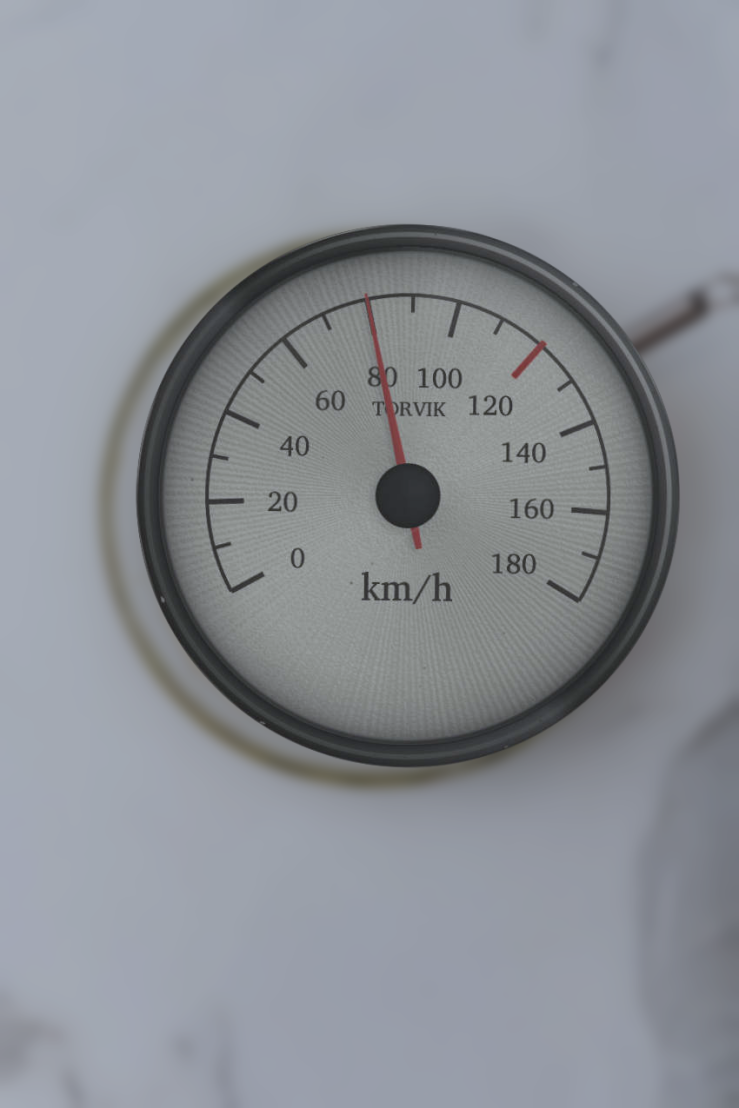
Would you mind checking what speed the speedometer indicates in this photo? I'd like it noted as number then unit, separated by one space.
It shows 80 km/h
